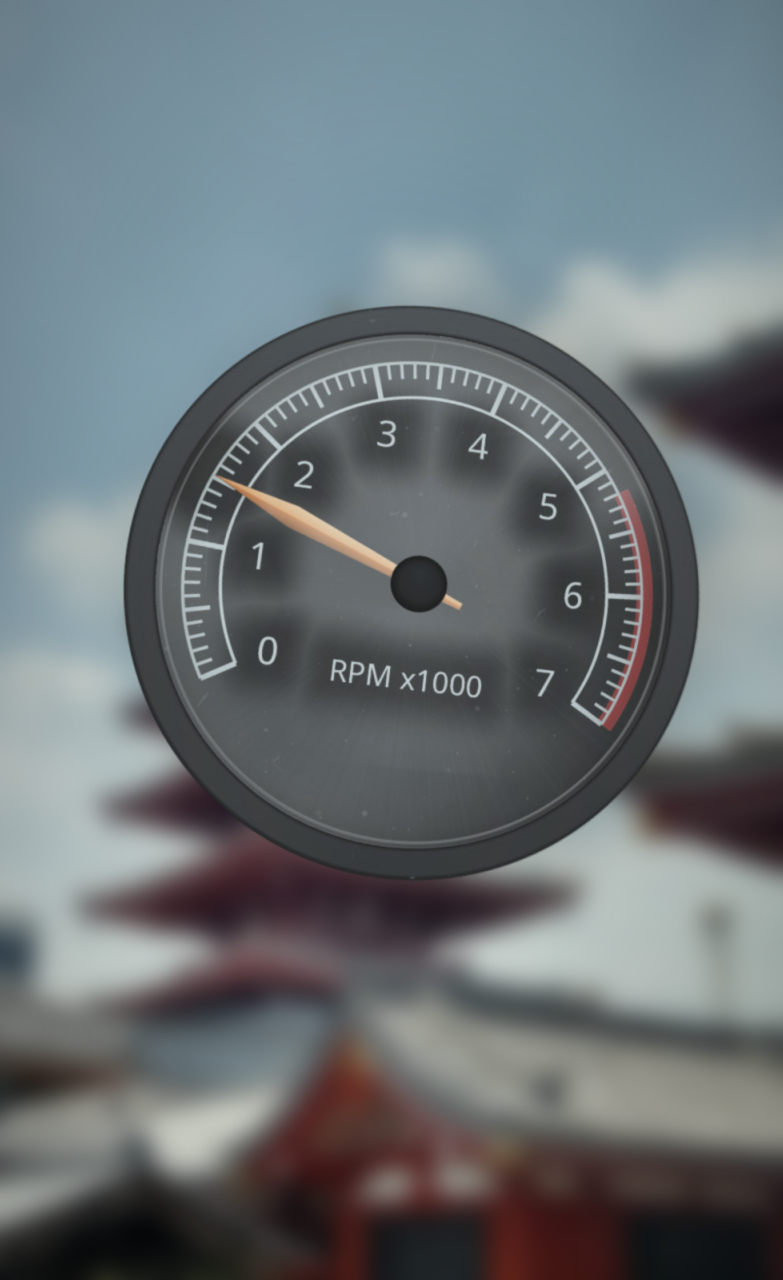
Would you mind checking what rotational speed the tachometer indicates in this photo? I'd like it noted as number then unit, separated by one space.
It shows 1500 rpm
